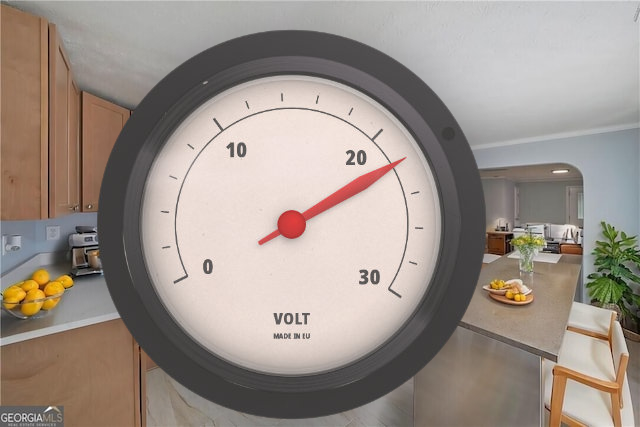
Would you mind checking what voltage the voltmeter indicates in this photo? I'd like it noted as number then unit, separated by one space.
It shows 22 V
